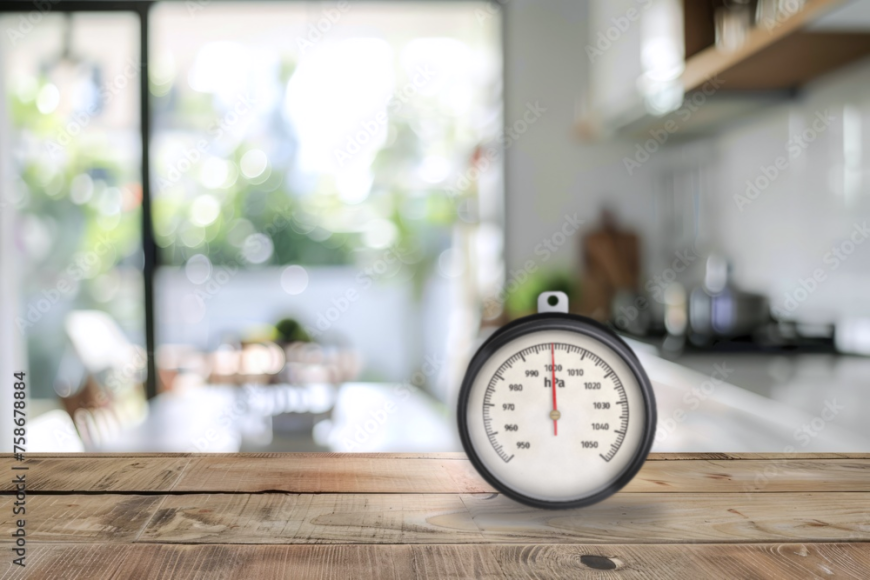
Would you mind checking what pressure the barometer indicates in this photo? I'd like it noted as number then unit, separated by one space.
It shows 1000 hPa
